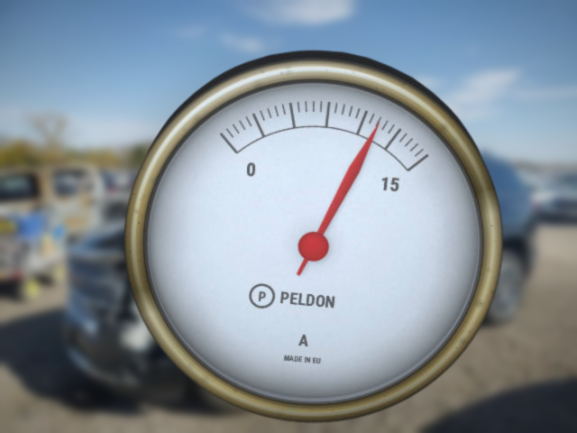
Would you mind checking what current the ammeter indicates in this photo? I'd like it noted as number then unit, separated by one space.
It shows 11 A
